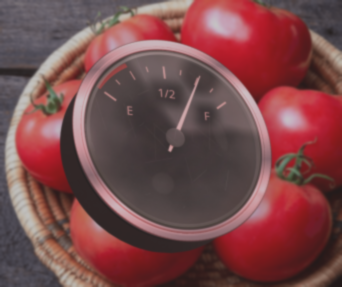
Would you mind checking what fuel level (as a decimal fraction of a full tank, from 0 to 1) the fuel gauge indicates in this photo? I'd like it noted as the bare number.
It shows 0.75
